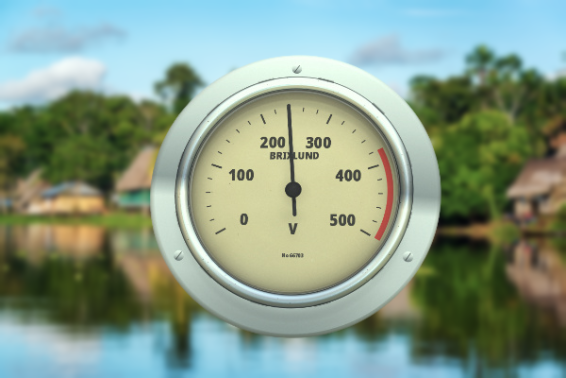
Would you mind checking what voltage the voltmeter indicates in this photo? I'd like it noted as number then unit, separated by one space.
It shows 240 V
